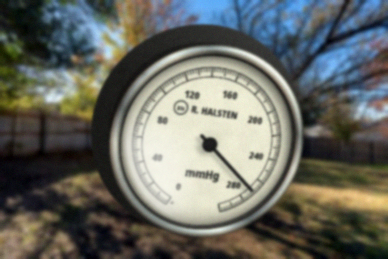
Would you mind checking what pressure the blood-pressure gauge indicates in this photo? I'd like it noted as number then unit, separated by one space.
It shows 270 mmHg
